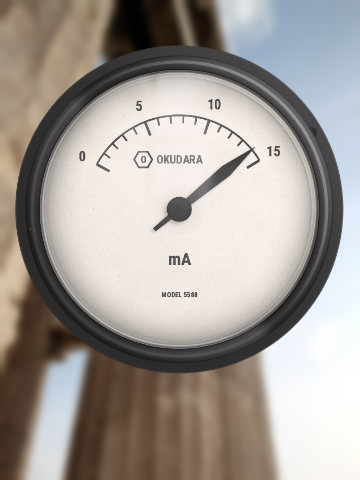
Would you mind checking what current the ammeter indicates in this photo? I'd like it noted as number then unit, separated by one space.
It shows 14 mA
